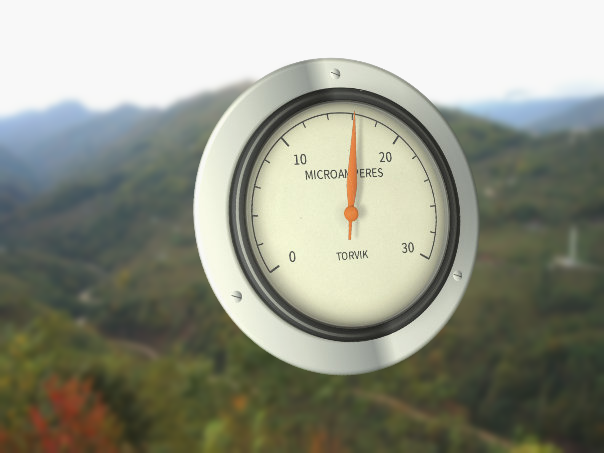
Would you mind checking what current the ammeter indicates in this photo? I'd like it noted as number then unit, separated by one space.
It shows 16 µA
